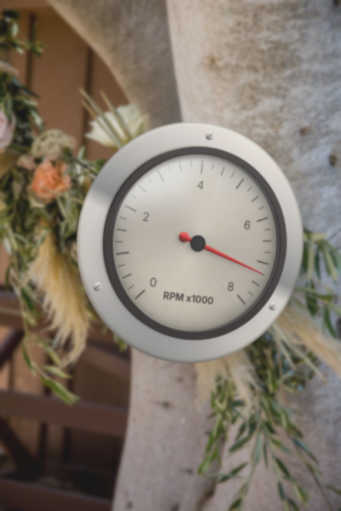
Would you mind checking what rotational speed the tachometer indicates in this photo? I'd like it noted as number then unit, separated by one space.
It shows 7250 rpm
